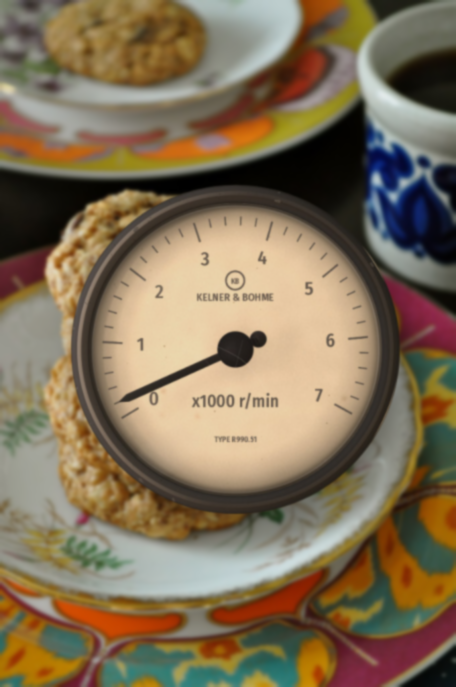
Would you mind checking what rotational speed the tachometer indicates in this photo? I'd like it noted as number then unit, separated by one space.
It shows 200 rpm
